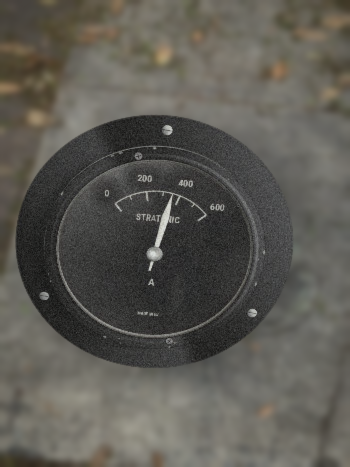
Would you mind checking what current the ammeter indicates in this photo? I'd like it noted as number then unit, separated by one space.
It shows 350 A
